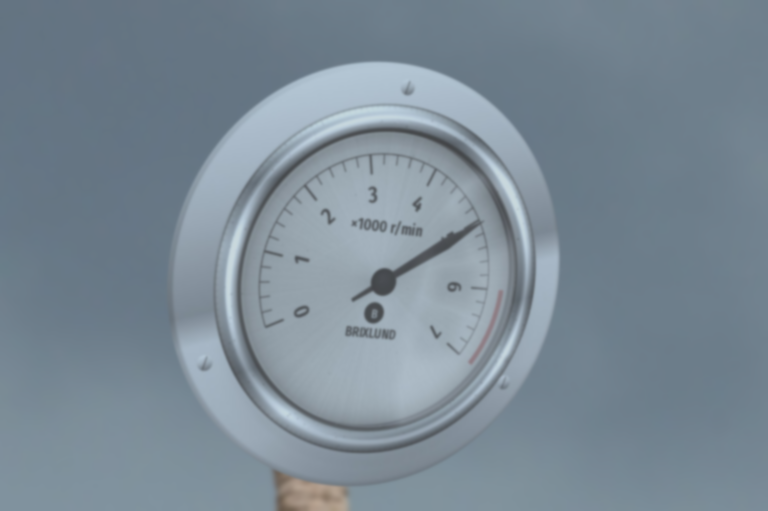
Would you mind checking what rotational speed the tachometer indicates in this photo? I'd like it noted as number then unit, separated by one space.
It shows 5000 rpm
